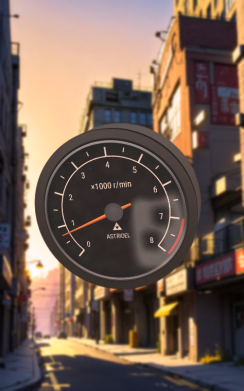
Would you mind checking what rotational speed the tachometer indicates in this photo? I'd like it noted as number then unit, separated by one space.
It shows 750 rpm
